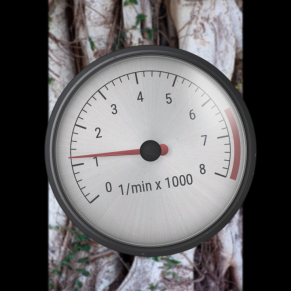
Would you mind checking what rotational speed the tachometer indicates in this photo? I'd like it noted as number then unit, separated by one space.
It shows 1200 rpm
